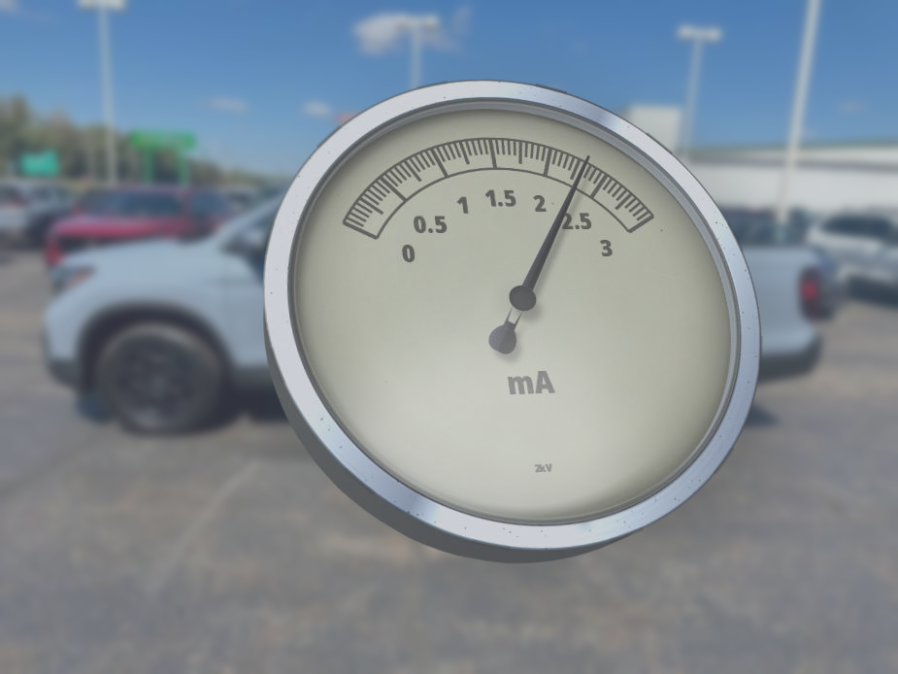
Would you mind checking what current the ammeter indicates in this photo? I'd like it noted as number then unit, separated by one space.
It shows 2.3 mA
